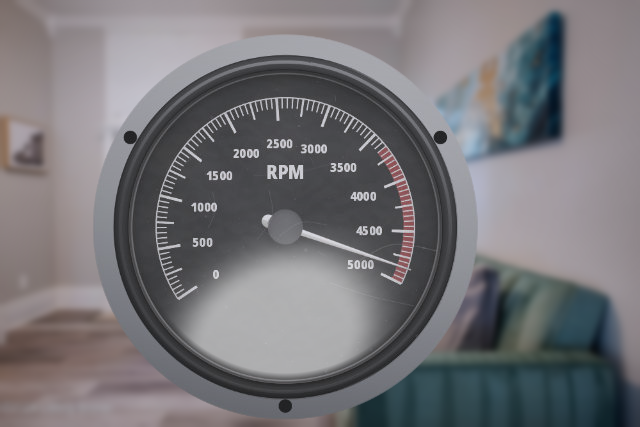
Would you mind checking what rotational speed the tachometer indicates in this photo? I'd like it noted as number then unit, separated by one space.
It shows 4850 rpm
